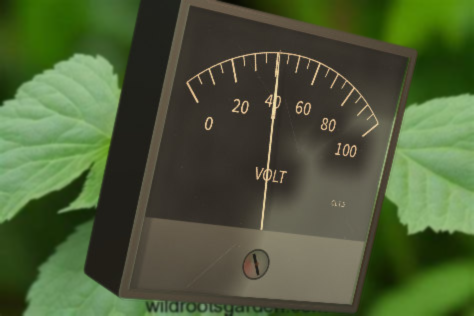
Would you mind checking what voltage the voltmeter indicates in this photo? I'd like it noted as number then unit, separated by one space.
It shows 40 V
